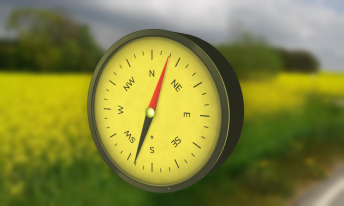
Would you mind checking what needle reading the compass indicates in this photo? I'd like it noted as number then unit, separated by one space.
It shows 20 °
